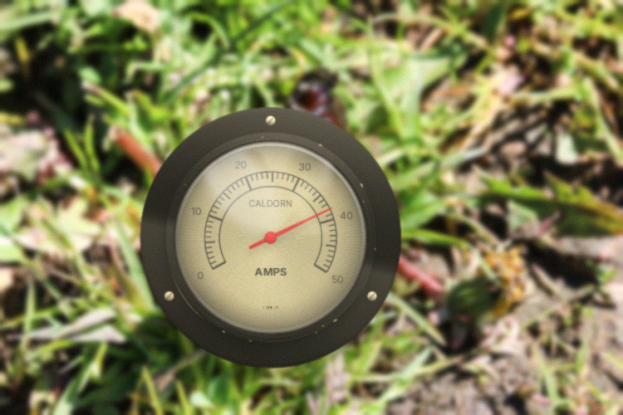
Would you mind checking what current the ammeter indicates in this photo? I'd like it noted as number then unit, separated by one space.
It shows 38 A
